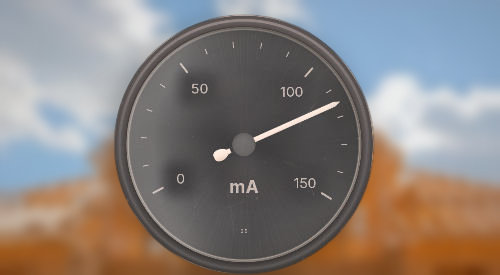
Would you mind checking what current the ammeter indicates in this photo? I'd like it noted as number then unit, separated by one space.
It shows 115 mA
